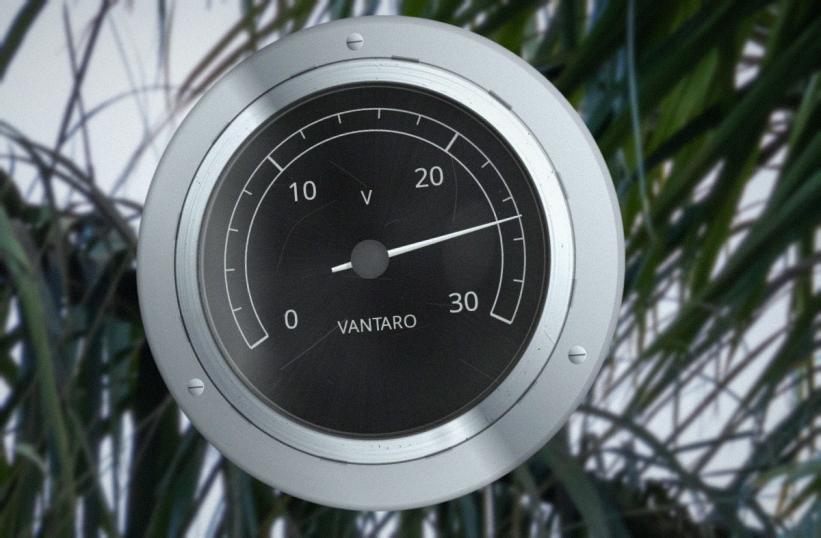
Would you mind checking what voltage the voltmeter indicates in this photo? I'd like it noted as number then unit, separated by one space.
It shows 25 V
